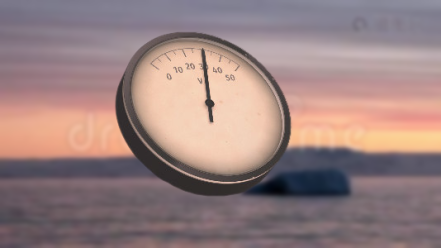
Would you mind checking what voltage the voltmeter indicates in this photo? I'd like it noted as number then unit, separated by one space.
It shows 30 V
